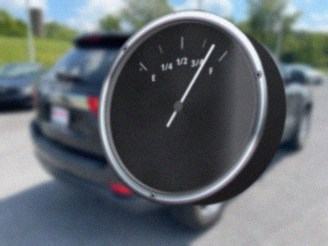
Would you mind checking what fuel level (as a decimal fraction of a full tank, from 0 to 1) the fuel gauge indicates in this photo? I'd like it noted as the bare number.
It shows 0.875
